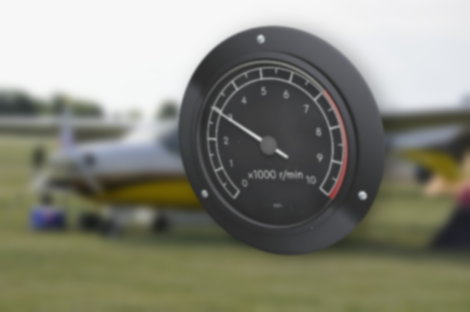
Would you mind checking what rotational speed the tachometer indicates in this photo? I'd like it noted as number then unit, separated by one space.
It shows 3000 rpm
